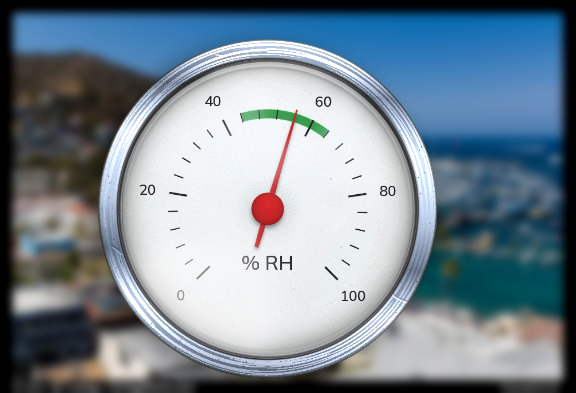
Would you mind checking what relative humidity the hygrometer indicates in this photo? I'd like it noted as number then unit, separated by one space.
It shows 56 %
